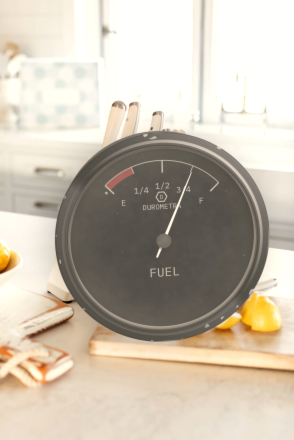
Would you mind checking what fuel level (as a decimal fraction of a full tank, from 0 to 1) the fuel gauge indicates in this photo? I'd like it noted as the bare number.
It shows 0.75
